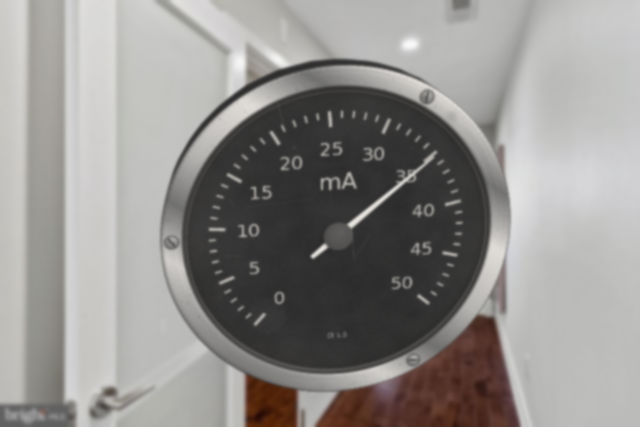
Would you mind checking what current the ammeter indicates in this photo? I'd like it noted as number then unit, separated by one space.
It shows 35 mA
